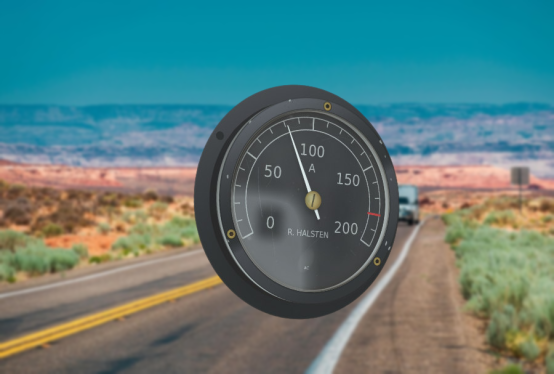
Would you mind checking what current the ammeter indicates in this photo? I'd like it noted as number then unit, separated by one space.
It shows 80 A
